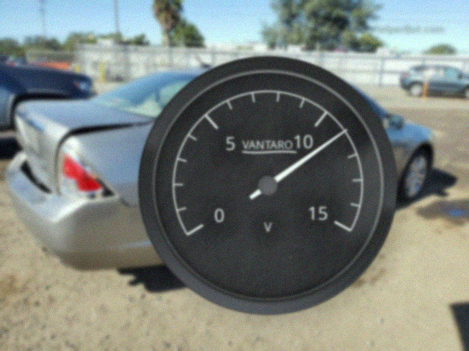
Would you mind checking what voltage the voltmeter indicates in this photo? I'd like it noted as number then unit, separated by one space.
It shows 11 V
